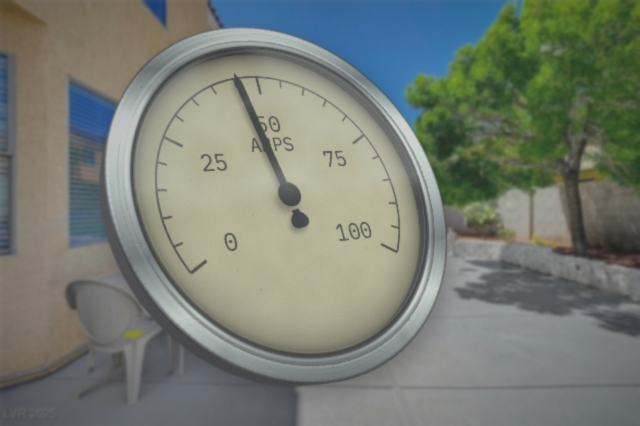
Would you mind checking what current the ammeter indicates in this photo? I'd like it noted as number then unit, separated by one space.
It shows 45 A
